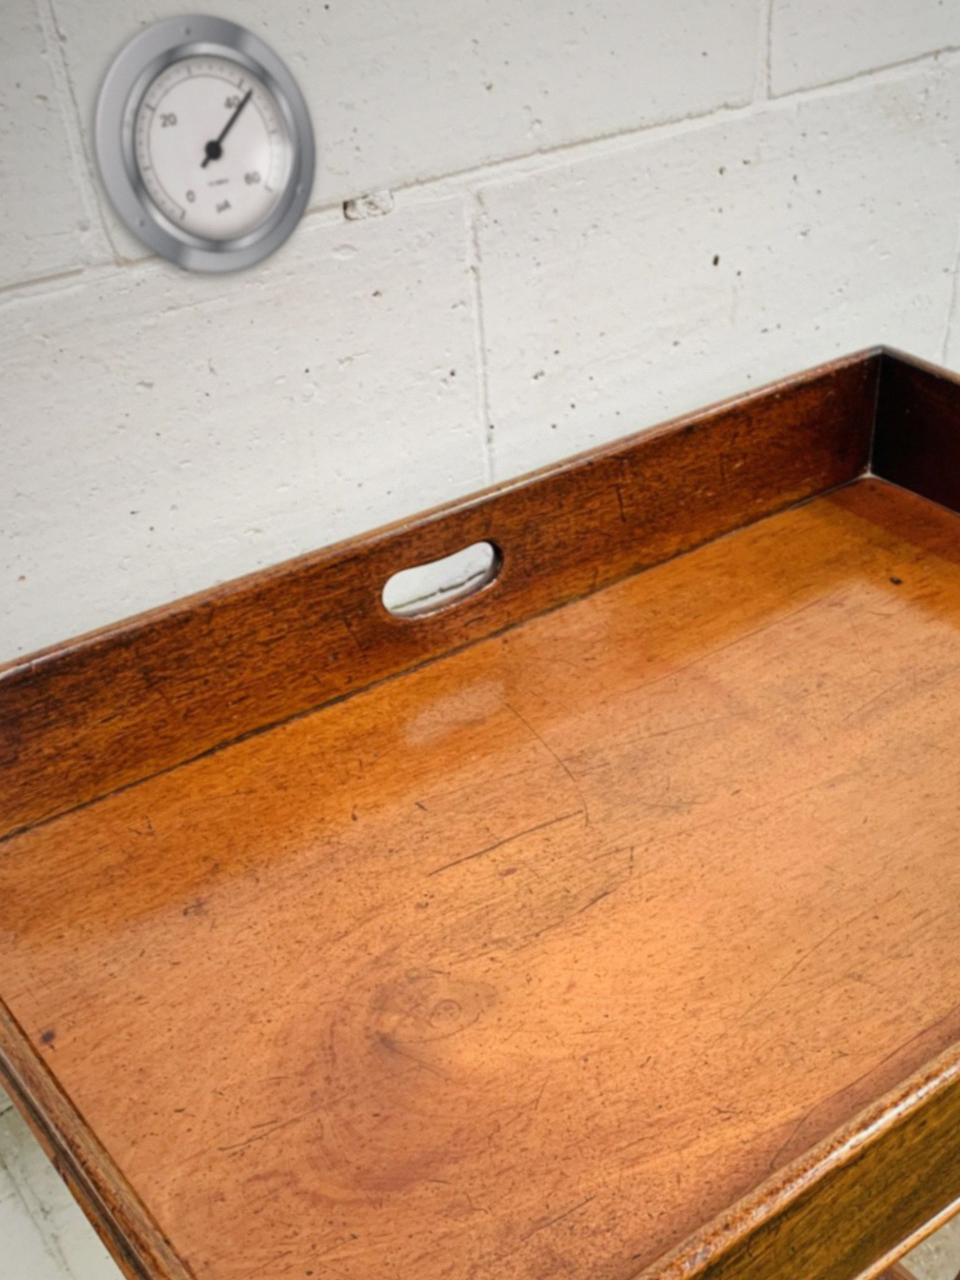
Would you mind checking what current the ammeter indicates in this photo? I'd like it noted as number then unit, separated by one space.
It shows 42 µA
